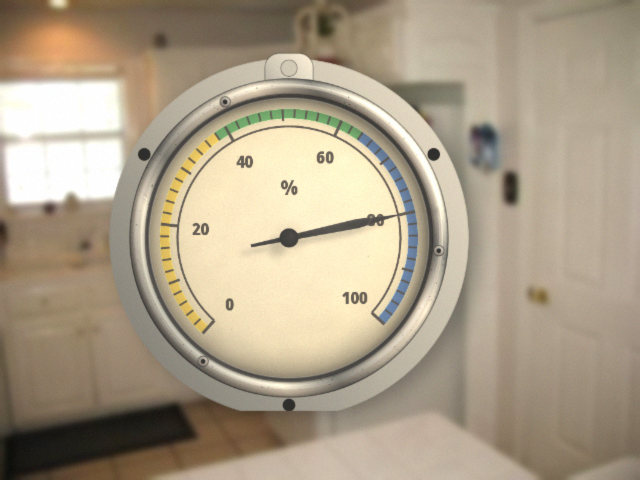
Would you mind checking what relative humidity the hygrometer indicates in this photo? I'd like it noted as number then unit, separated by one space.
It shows 80 %
